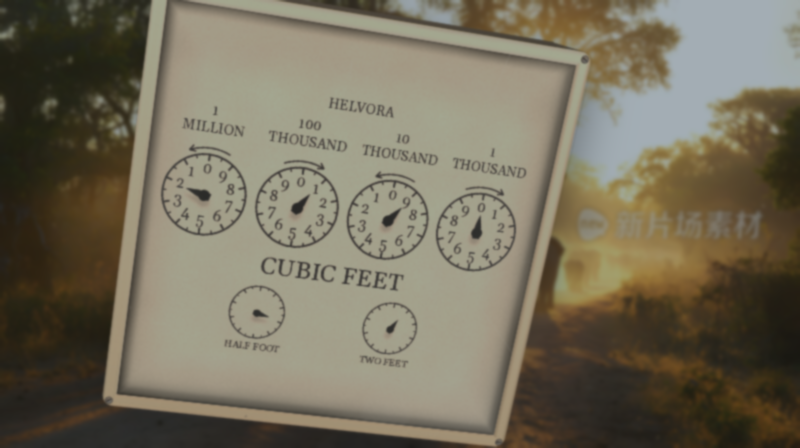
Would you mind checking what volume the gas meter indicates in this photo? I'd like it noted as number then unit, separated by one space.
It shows 209000 ft³
